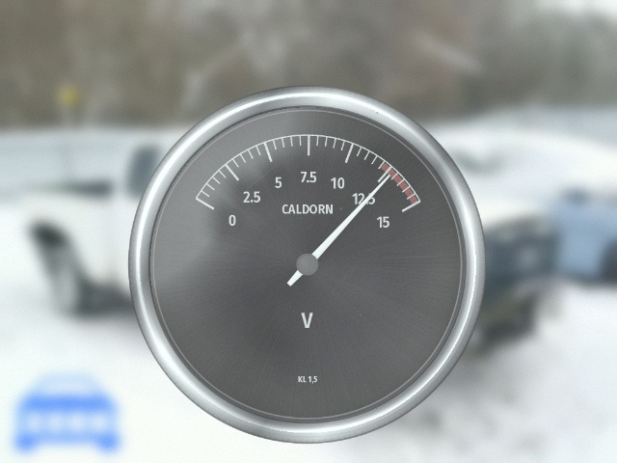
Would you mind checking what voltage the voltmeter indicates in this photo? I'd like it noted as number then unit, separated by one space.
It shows 12.75 V
